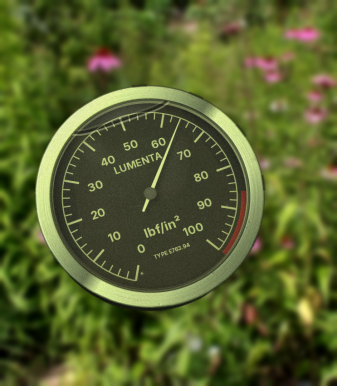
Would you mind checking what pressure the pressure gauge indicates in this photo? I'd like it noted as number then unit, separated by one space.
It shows 64 psi
